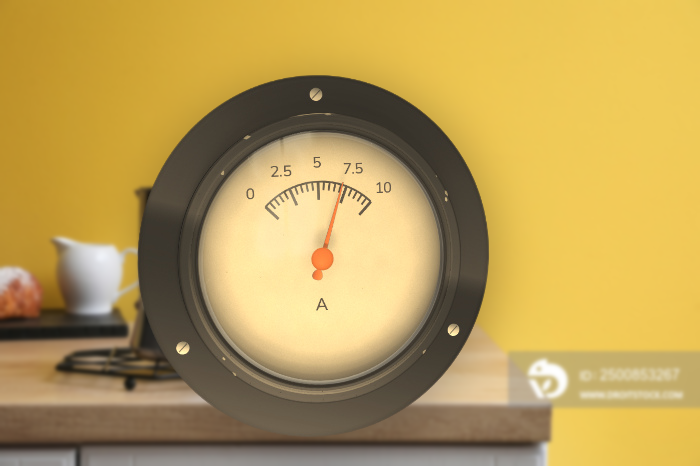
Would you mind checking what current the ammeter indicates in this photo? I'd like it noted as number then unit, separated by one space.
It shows 7 A
